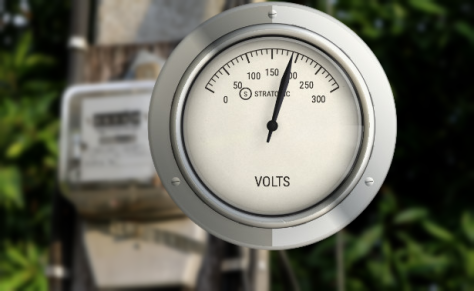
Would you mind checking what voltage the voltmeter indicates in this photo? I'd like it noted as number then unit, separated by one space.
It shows 190 V
